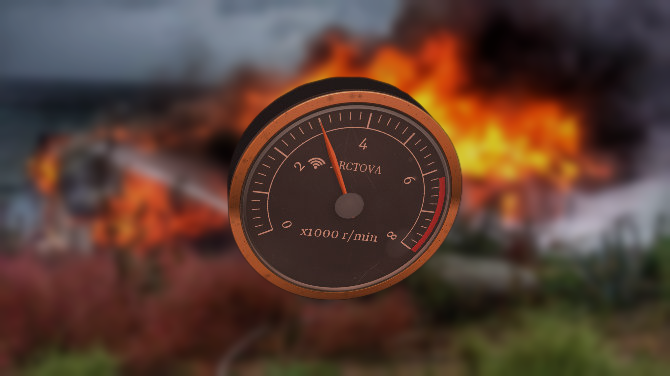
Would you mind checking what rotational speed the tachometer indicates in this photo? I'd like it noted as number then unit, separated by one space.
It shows 3000 rpm
